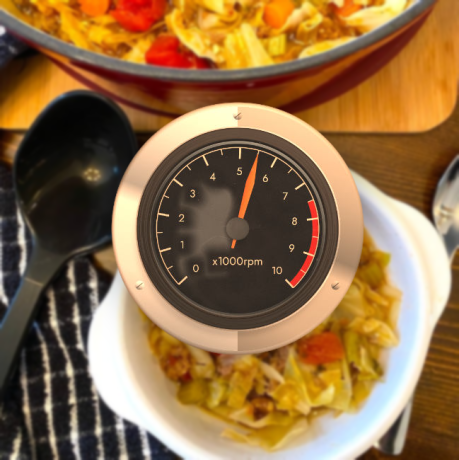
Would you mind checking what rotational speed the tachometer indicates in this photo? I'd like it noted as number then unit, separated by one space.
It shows 5500 rpm
